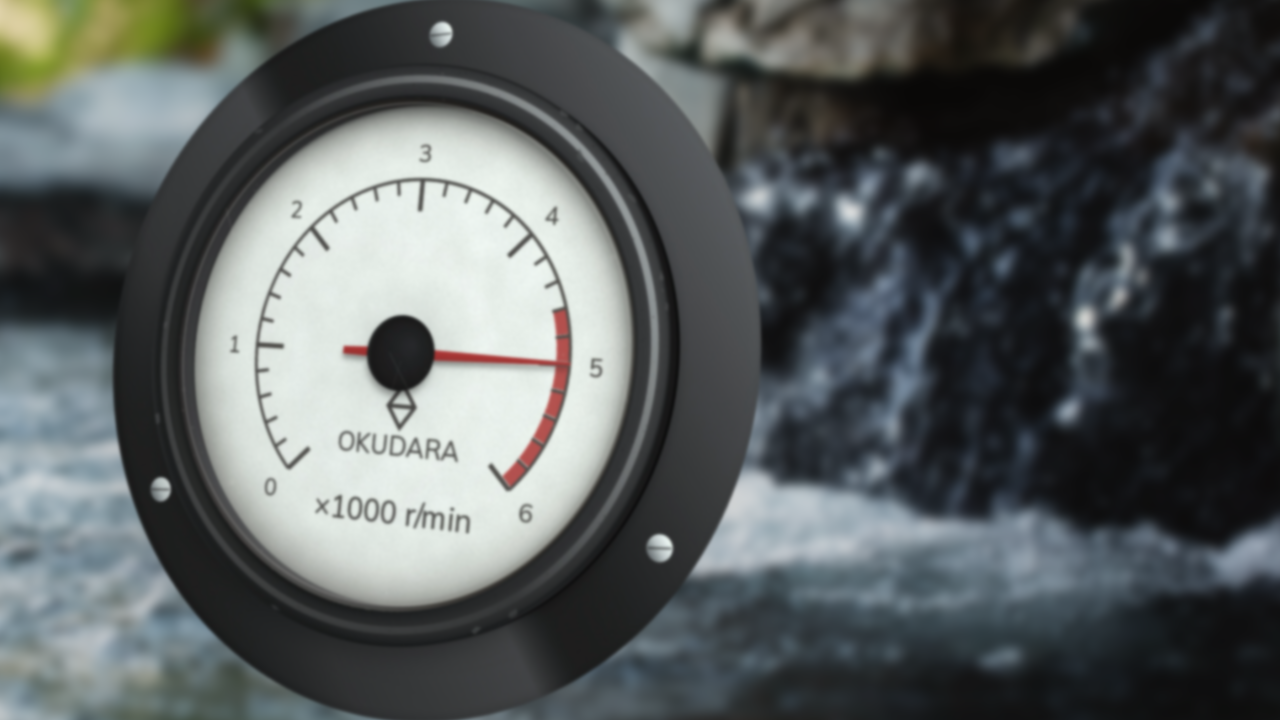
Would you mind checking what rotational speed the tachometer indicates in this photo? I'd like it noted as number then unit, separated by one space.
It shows 5000 rpm
